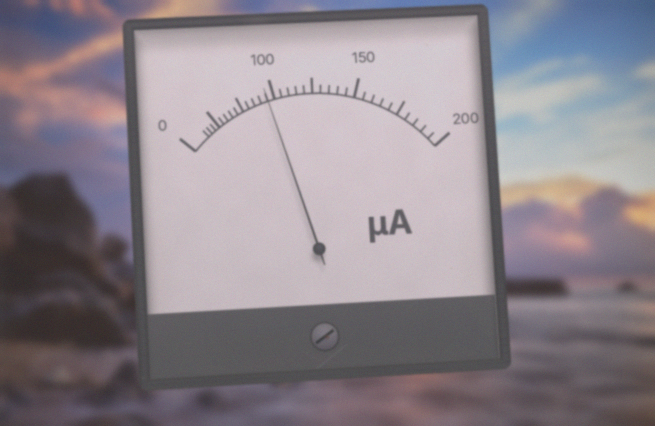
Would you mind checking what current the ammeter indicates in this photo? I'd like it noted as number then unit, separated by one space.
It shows 95 µA
